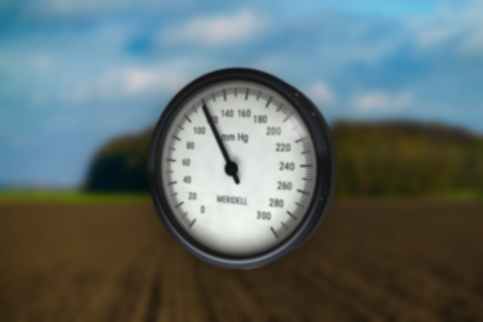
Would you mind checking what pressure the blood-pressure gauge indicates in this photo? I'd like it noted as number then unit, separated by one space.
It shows 120 mmHg
